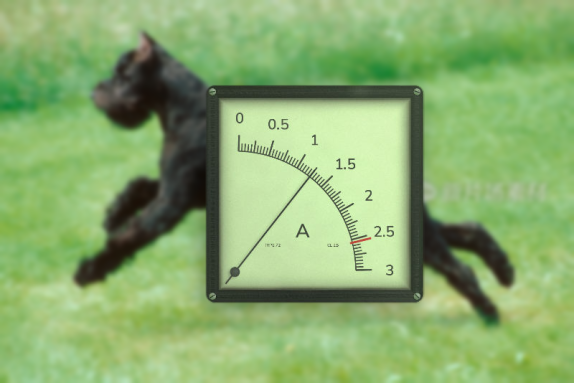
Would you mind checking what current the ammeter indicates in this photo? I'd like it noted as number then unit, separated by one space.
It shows 1.25 A
